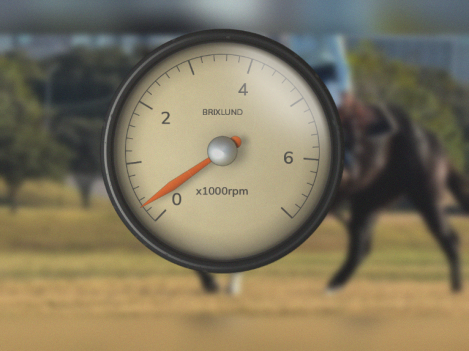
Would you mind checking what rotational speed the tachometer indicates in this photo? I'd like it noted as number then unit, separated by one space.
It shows 300 rpm
